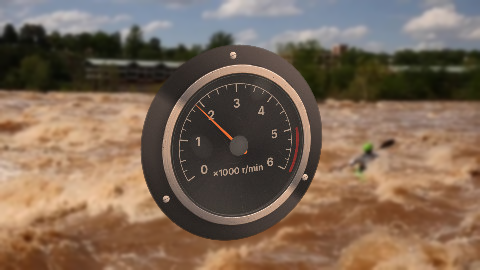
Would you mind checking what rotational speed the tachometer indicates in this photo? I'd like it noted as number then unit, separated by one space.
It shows 1875 rpm
